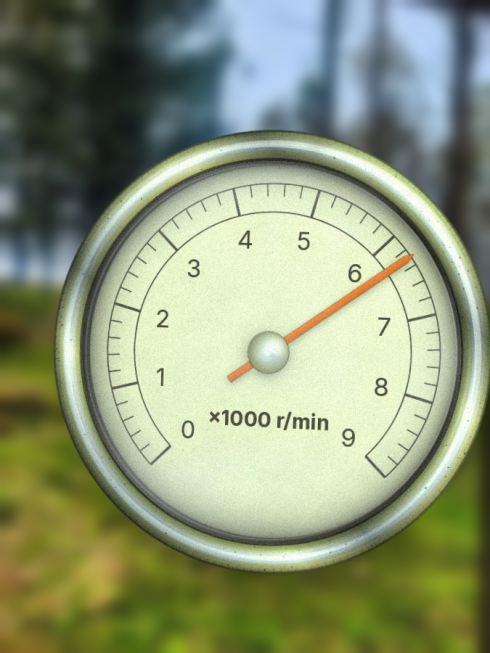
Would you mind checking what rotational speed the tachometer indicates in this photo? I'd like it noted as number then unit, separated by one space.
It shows 6300 rpm
